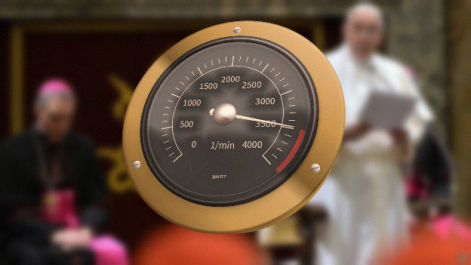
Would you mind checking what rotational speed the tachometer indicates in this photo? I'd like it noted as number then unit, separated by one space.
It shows 3500 rpm
